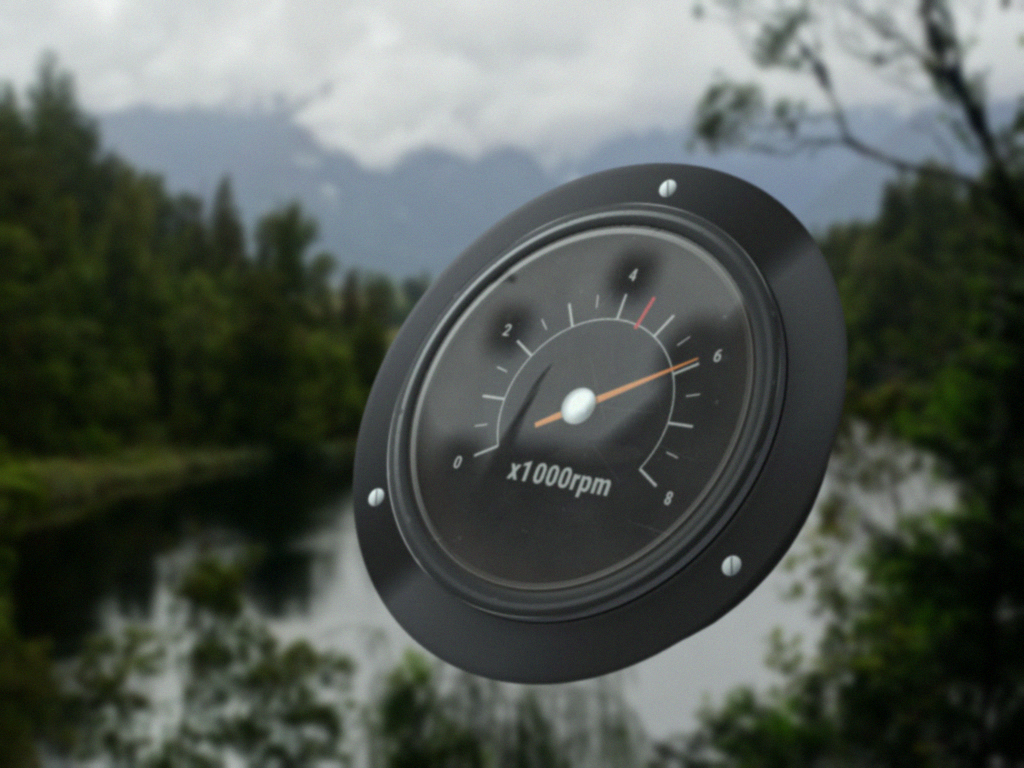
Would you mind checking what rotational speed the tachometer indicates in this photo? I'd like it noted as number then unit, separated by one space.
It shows 6000 rpm
